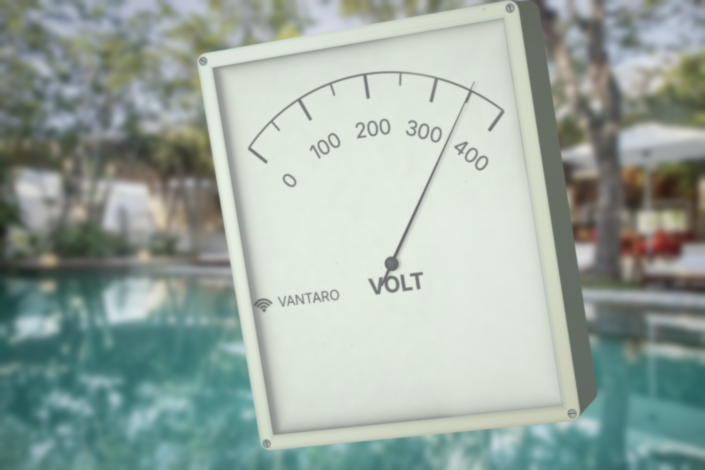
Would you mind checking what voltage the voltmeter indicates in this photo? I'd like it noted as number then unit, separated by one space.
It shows 350 V
